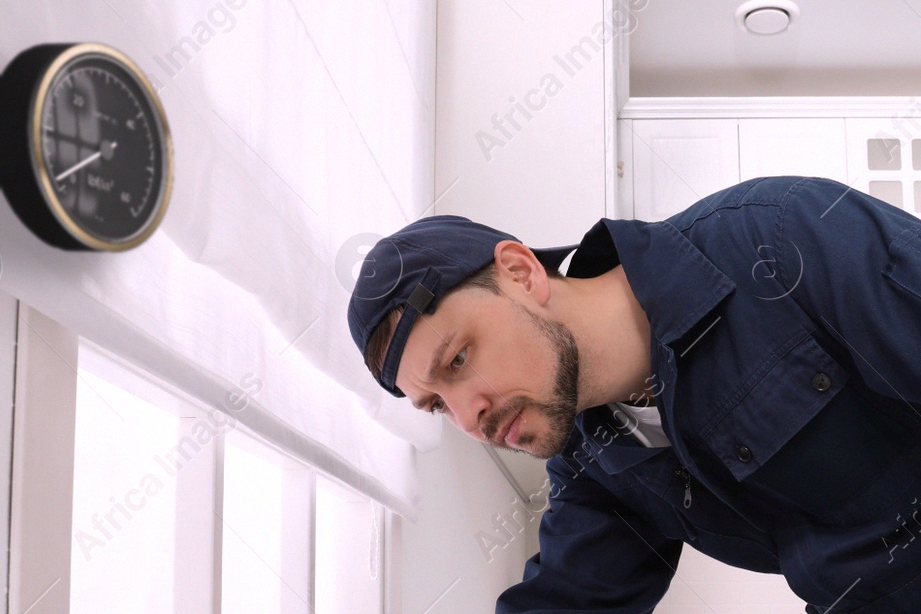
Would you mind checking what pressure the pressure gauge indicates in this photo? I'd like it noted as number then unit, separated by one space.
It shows 2 psi
